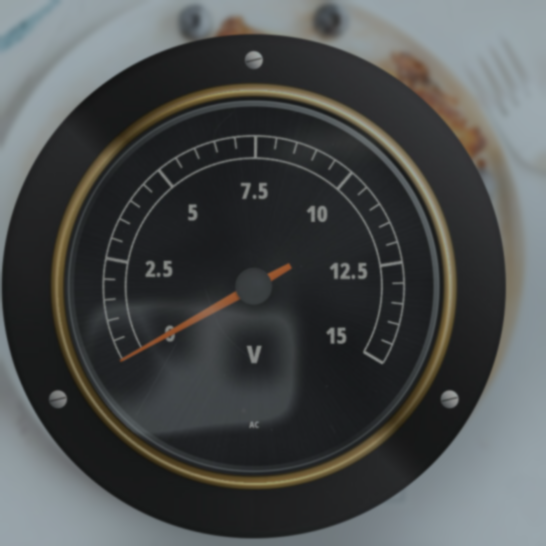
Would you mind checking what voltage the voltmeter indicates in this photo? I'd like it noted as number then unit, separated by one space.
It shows 0 V
